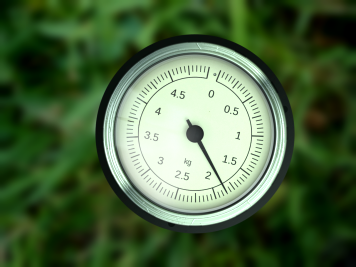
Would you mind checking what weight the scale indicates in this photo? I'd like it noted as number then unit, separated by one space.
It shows 1.85 kg
